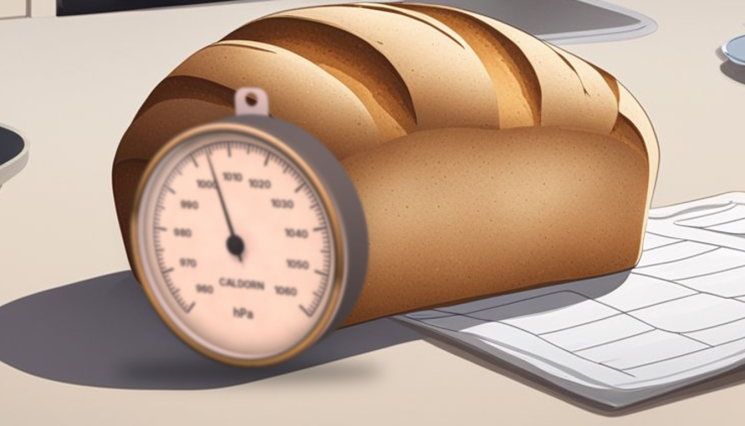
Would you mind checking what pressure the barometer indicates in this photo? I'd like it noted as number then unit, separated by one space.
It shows 1005 hPa
